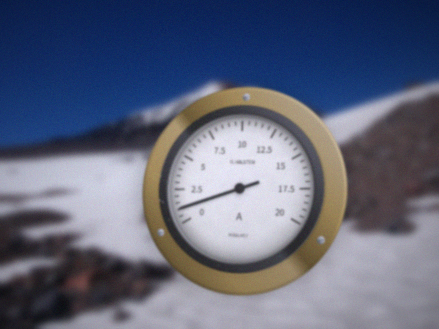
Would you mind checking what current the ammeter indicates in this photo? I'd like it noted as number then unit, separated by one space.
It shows 1 A
